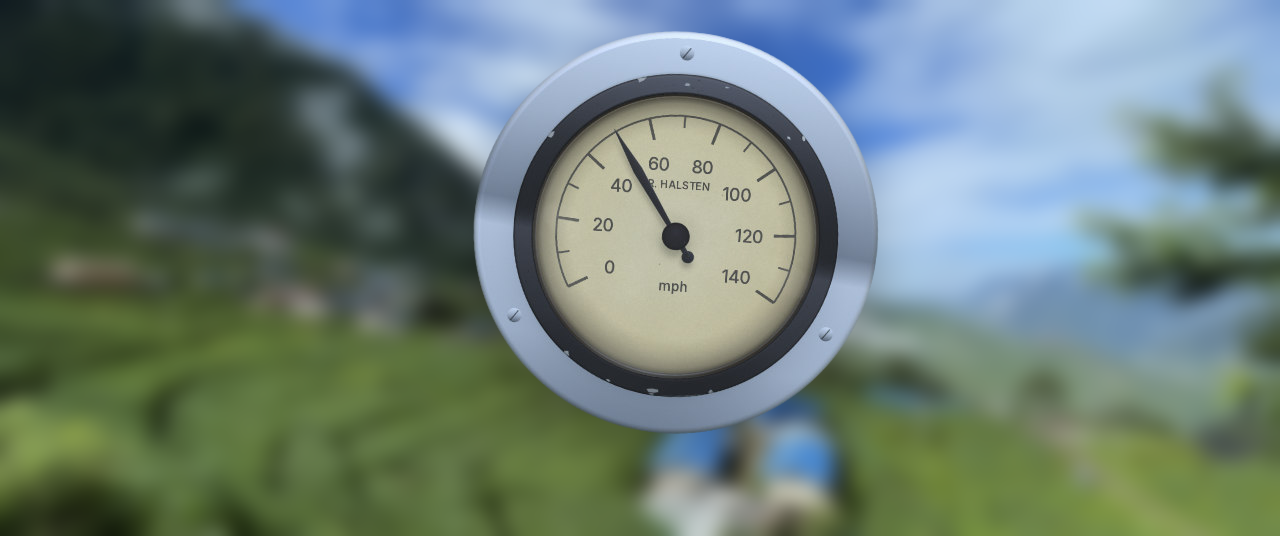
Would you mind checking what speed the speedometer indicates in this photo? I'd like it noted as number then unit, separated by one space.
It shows 50 mph
